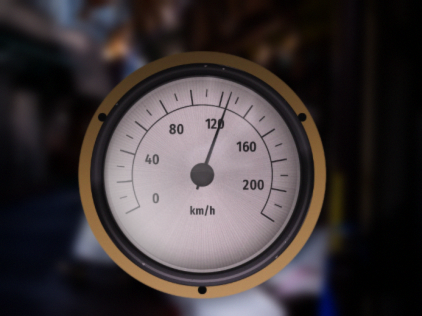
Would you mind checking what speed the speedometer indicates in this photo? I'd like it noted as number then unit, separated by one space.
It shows 125 km/h
